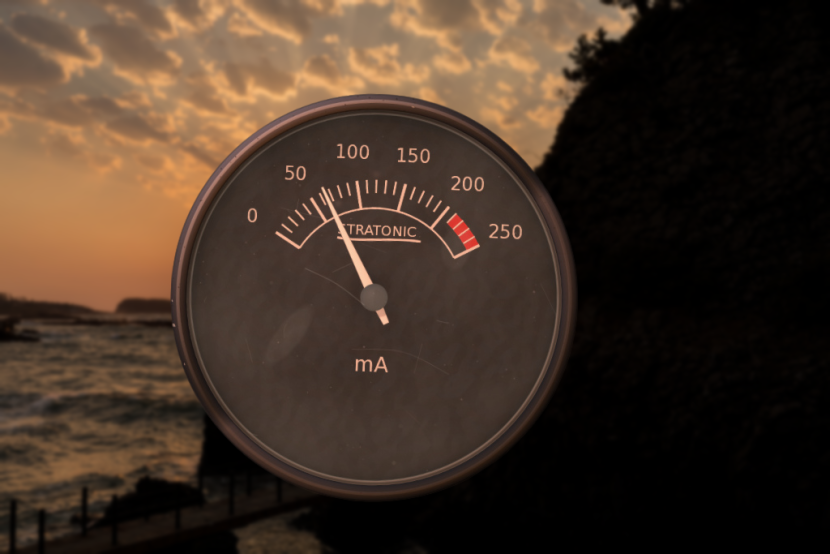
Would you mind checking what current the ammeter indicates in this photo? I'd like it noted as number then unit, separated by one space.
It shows 65 mA
